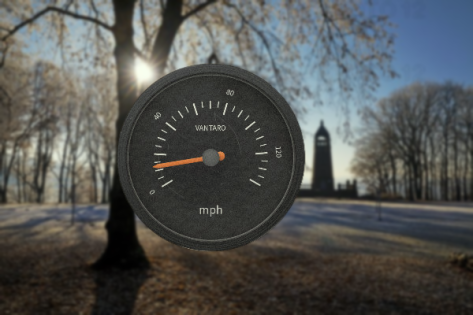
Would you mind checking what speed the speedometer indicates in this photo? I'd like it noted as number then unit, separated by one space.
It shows 12.5 mph
